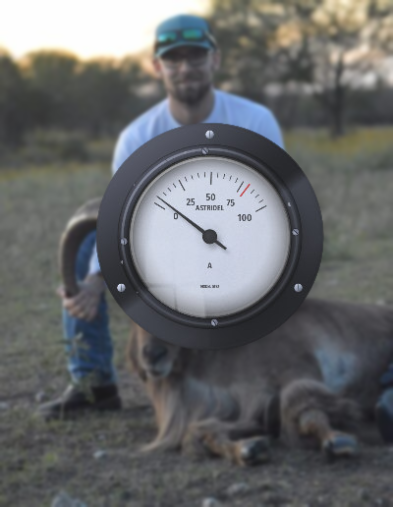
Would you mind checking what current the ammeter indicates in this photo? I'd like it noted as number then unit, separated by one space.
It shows 5 A
